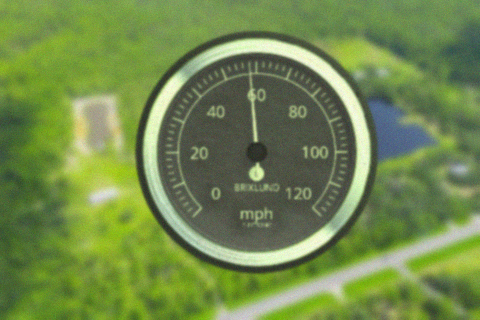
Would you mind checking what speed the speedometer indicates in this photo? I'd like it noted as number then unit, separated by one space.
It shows 58 mph
